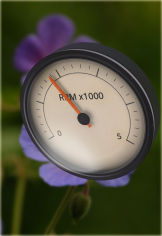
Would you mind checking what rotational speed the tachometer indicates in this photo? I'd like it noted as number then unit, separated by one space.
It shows 1800 rpm
